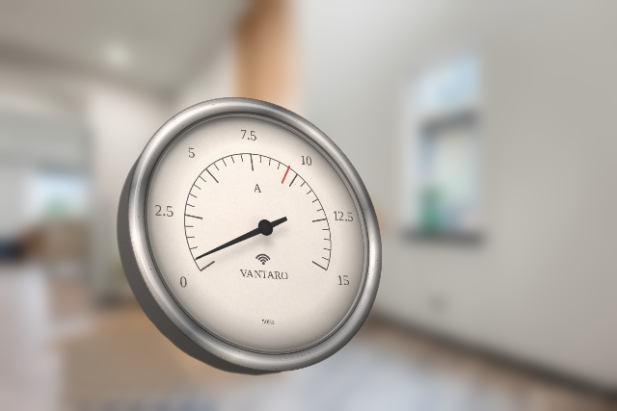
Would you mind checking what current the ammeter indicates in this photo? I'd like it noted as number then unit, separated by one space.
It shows 0.5 A
